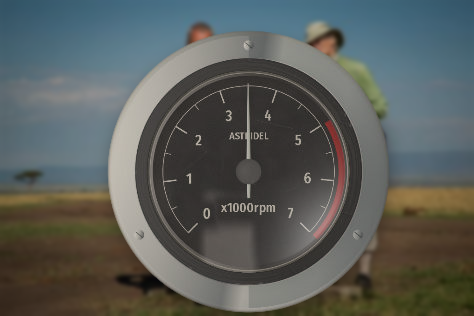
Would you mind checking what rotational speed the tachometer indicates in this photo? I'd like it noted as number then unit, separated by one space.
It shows 3500 rpm
